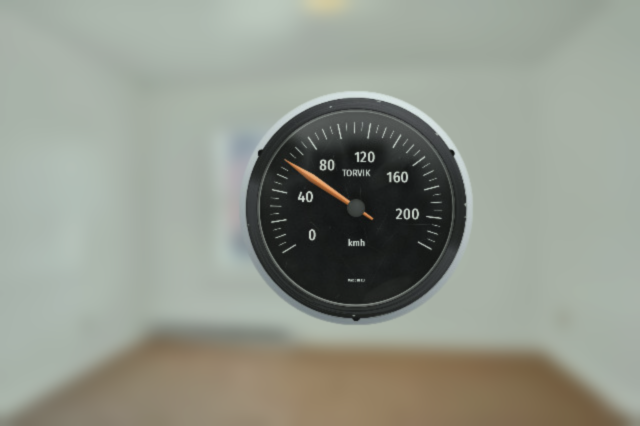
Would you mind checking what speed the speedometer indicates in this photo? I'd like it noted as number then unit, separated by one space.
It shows 60 km/h
